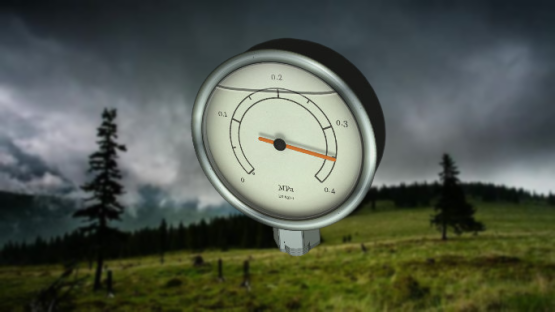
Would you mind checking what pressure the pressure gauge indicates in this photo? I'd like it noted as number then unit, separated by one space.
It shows 0.35 MPa
